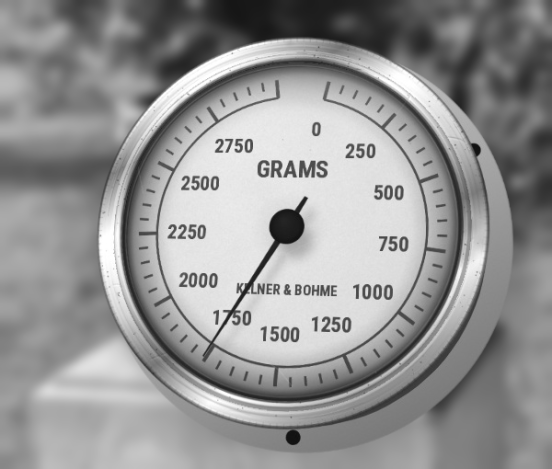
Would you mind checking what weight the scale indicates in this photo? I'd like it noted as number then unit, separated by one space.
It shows 1750 g
